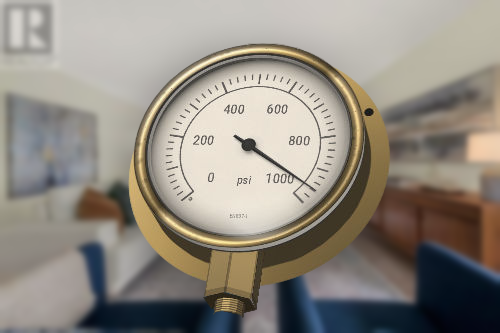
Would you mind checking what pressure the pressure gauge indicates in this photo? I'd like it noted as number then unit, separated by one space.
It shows 960 psi
